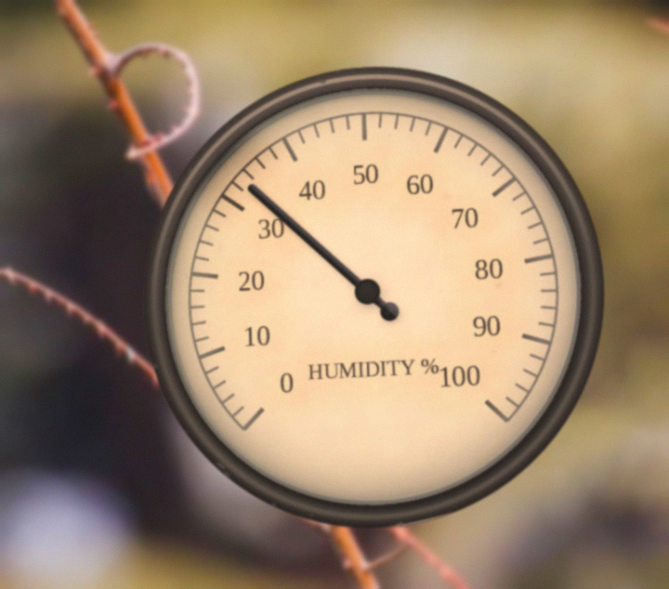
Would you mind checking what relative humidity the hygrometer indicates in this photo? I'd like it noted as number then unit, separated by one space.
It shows 33 %
